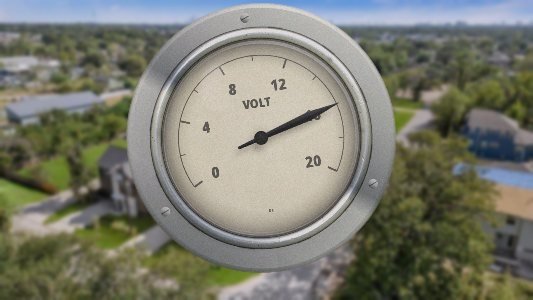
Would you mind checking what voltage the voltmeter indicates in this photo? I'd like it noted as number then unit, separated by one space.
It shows 16 V
